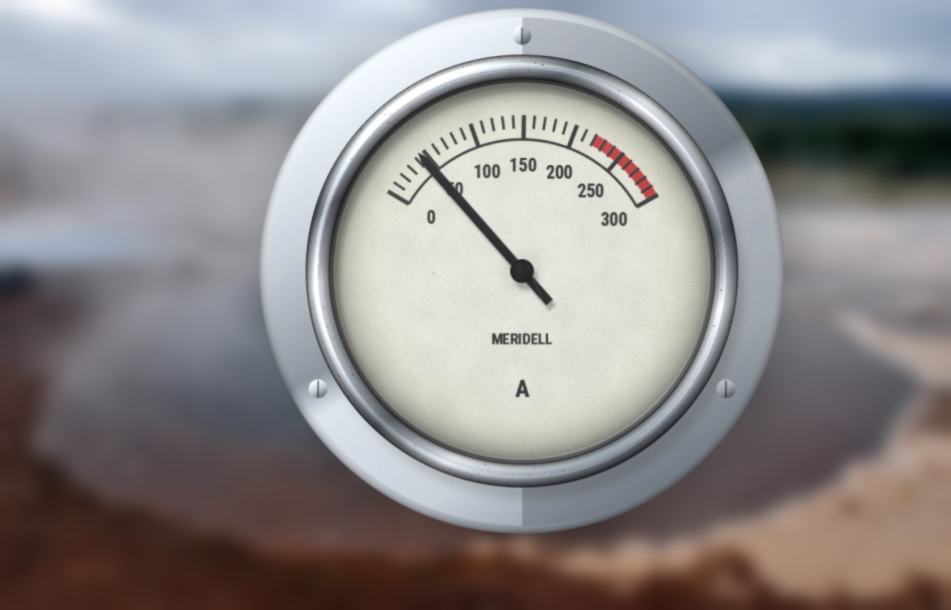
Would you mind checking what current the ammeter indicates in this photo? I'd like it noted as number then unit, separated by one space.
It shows 45 A
